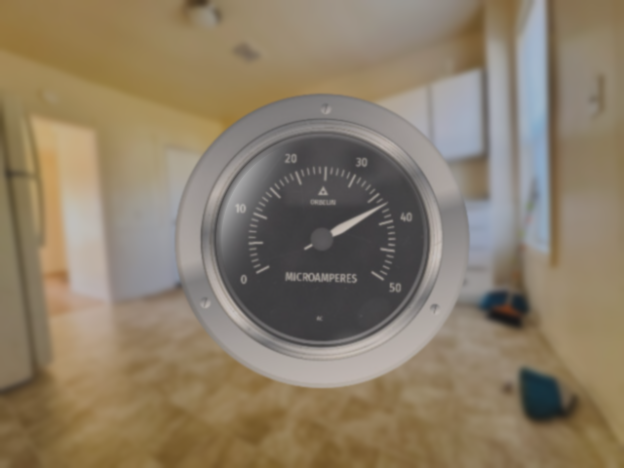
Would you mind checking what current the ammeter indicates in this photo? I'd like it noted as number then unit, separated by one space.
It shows 37 µA
